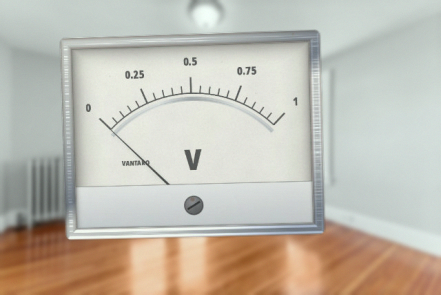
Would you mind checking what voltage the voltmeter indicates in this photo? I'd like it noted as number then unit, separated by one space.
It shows 0 V
